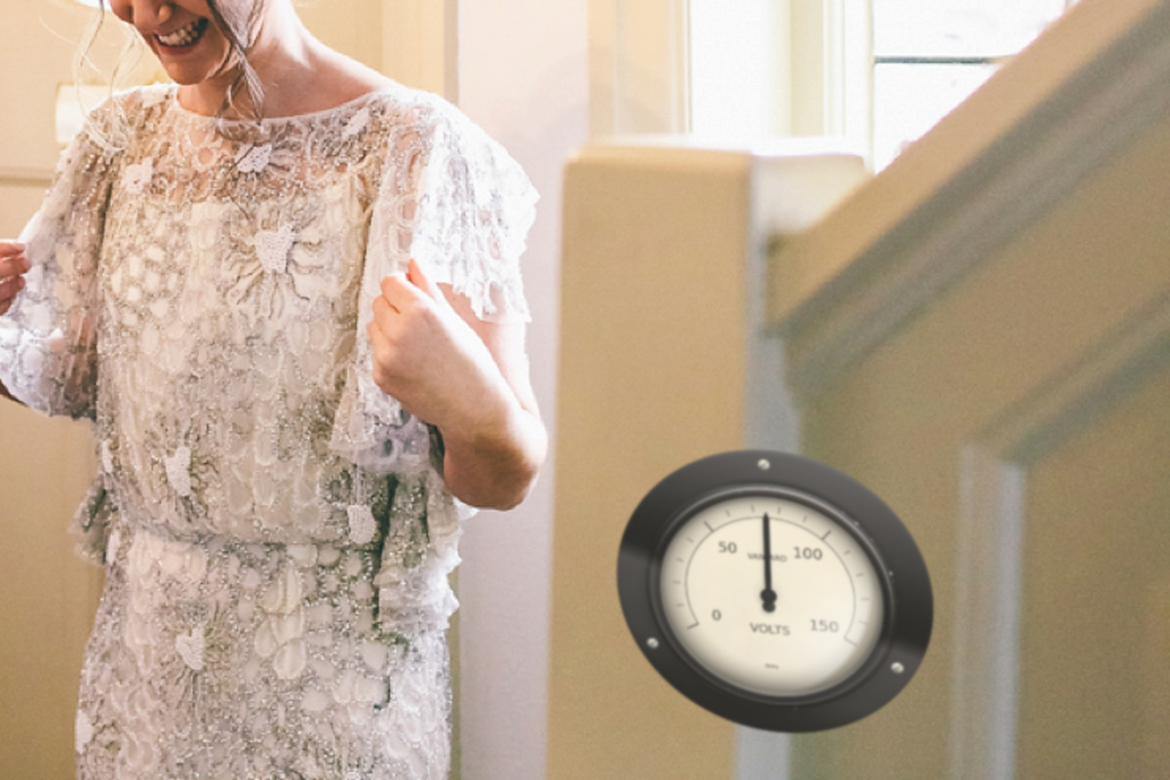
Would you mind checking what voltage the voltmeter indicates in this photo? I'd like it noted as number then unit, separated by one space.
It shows 75 V
